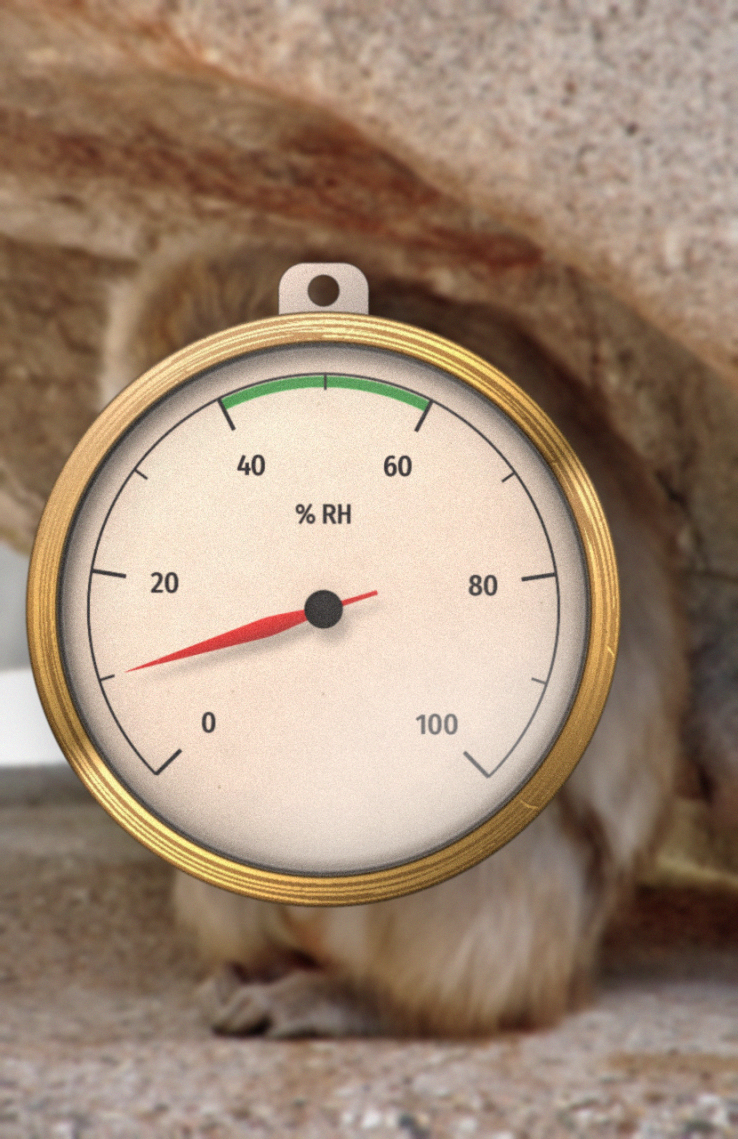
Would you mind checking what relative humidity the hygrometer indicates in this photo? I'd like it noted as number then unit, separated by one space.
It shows 10 %
